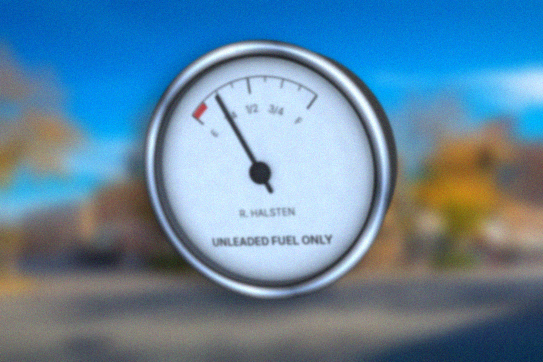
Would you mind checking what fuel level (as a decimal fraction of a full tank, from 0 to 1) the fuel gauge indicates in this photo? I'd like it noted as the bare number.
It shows 0.25
